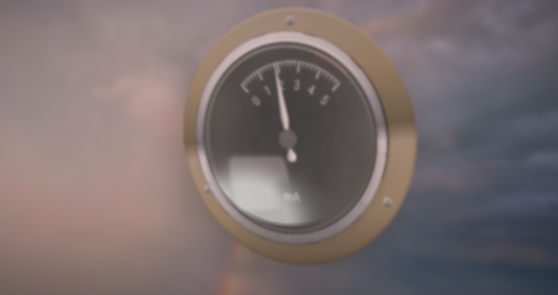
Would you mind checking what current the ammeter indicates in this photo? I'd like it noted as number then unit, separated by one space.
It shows 2 mA
